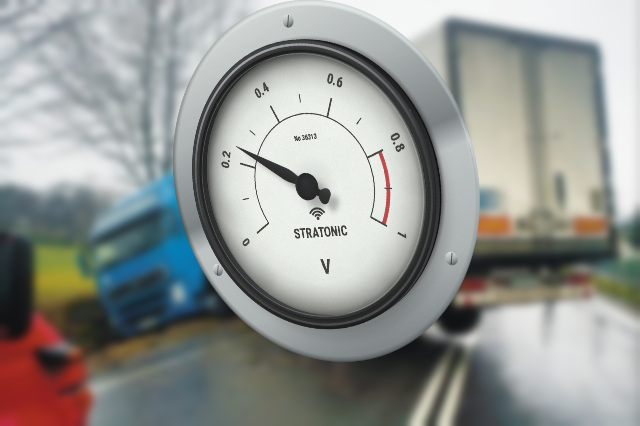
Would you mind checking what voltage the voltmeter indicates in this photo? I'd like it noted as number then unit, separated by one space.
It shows 0.25 V
